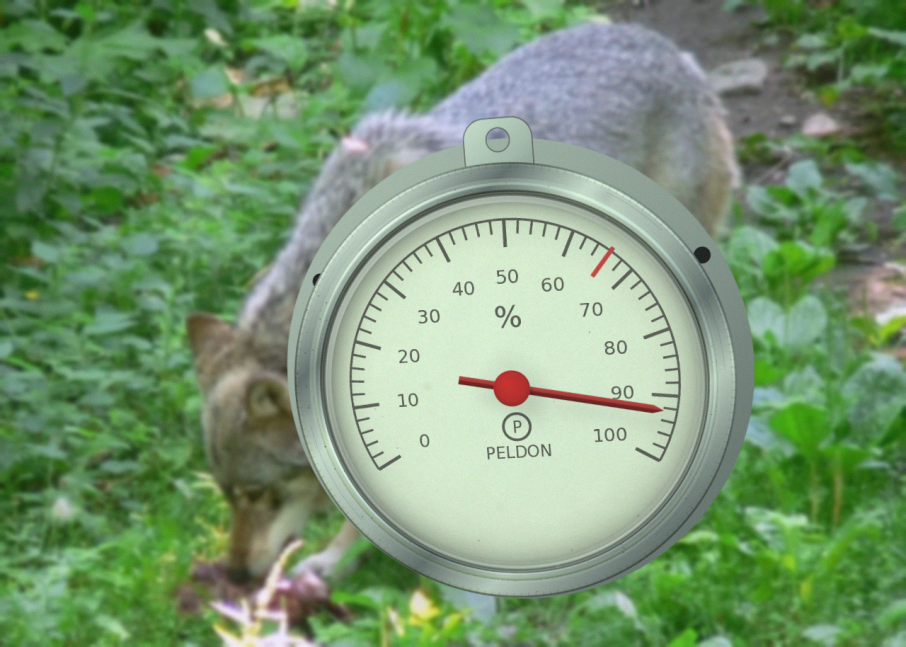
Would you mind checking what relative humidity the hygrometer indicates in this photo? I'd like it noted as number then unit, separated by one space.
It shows 92 %
